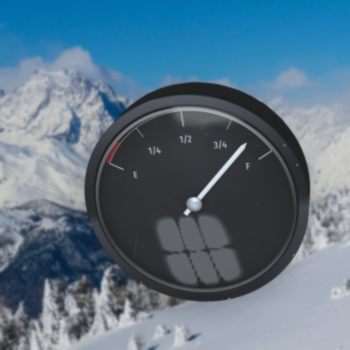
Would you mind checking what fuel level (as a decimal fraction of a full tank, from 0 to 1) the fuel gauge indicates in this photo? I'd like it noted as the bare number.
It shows 0.875
